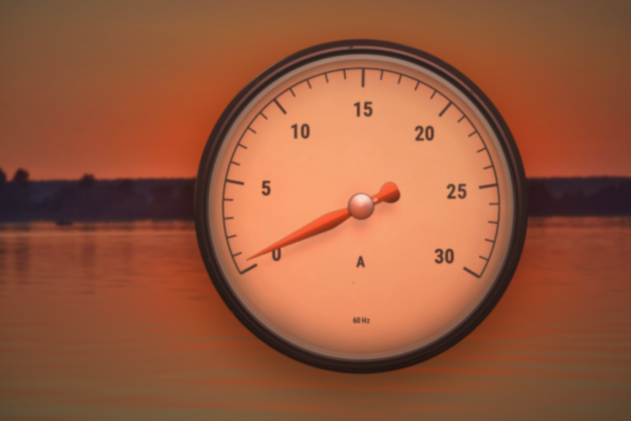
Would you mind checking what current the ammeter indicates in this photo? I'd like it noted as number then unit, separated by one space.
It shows 0.5 A
